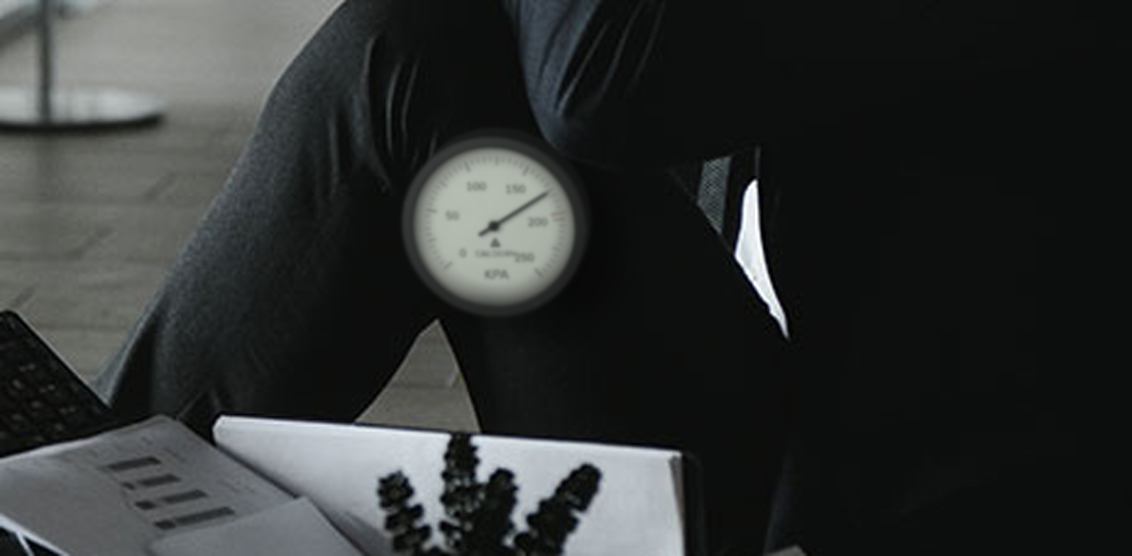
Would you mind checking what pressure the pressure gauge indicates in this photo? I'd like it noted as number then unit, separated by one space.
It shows 175 kPa
